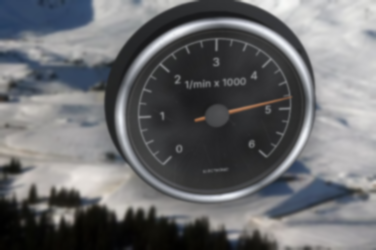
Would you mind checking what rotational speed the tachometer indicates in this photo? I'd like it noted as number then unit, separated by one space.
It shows 4750 rpm
